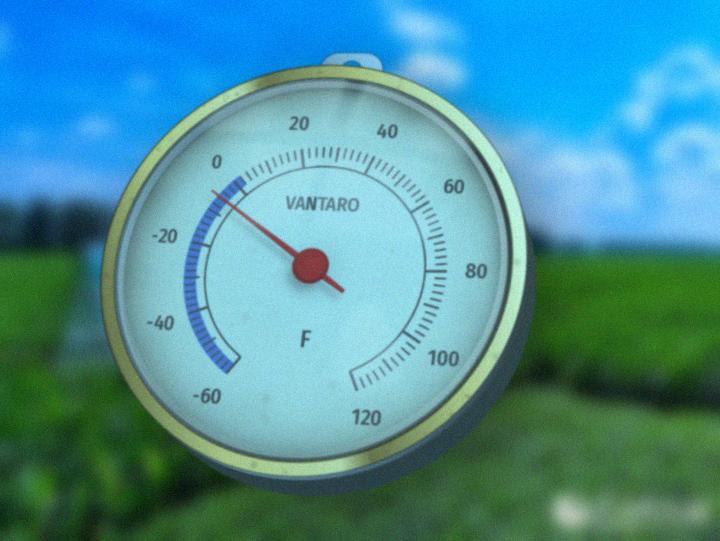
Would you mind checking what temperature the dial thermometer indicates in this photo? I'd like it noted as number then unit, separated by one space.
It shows -6 °F
